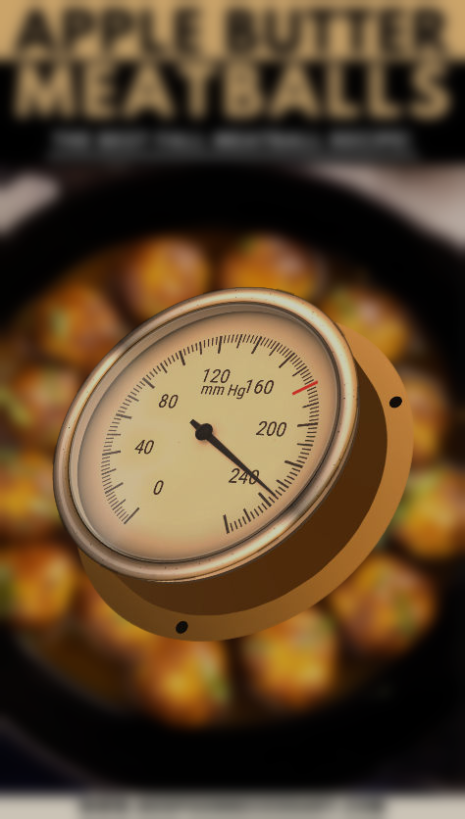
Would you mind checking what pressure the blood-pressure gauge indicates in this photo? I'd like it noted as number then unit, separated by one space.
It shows 236 mmHg
